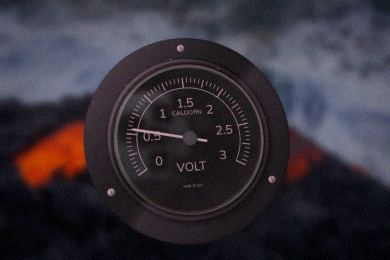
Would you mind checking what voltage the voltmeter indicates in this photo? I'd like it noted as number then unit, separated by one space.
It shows 0.55 V
